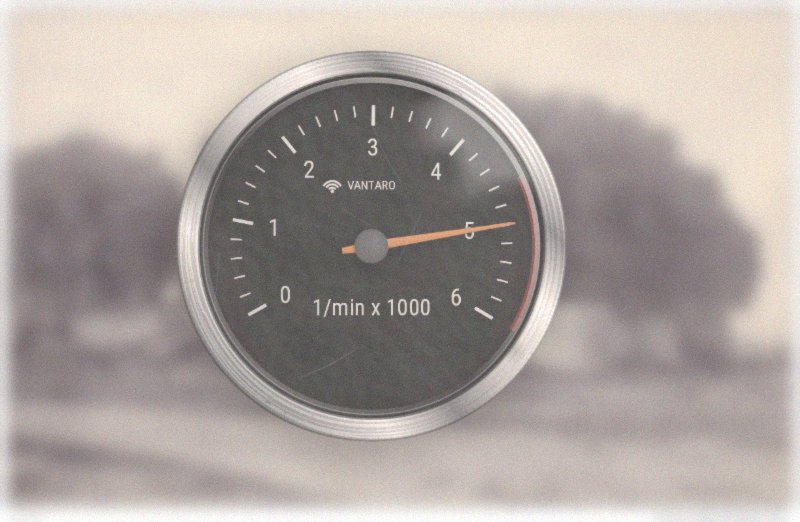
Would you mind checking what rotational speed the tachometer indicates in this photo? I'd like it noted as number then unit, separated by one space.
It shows 5000 rpm
